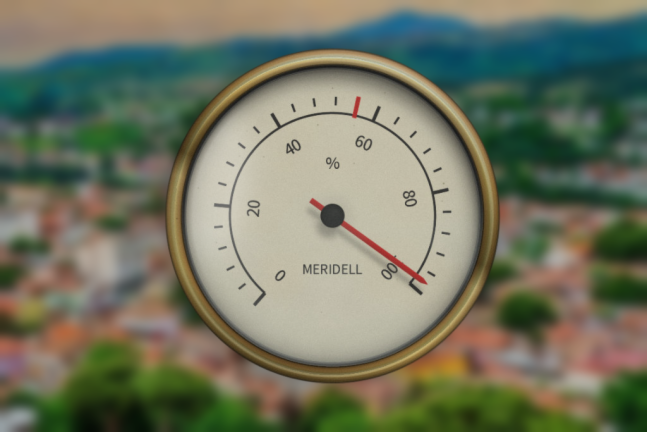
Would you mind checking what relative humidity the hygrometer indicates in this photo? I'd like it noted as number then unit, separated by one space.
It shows 98 %
